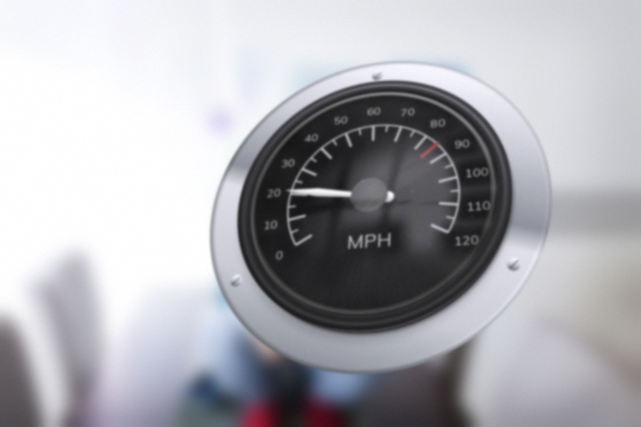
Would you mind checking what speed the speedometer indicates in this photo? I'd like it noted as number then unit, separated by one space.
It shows 20 mph
